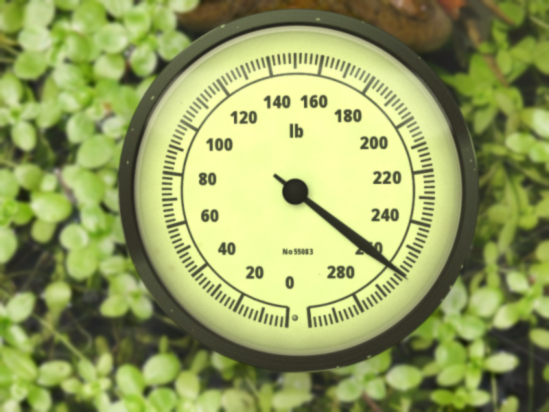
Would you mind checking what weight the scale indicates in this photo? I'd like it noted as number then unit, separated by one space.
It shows 260 lb
